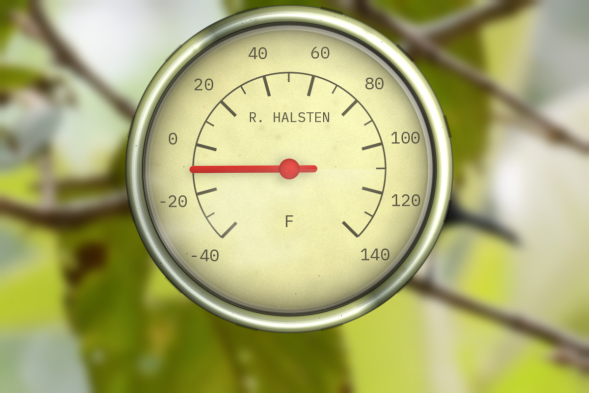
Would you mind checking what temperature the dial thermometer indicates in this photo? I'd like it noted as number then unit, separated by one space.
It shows -10 °F
